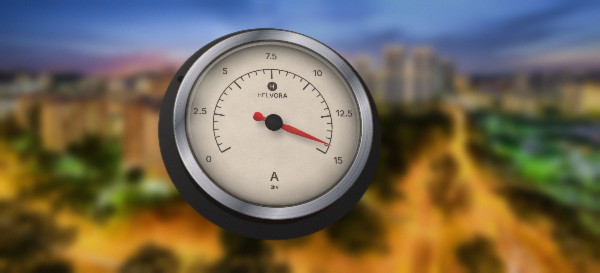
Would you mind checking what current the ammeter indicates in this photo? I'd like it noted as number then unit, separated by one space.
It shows 14.5 A
